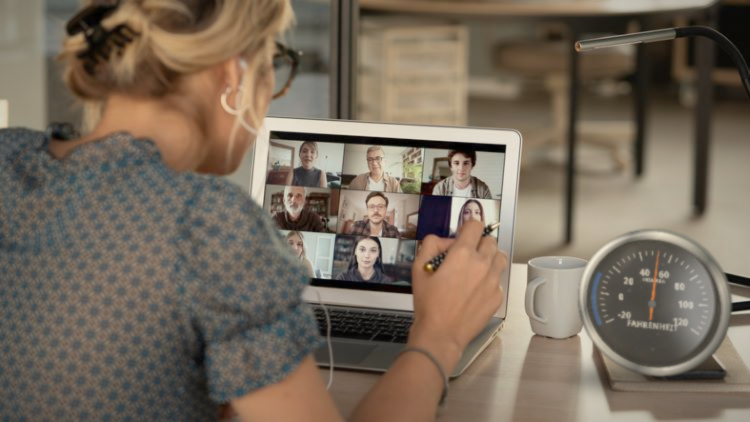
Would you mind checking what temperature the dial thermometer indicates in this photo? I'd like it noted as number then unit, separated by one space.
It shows 52 °F
